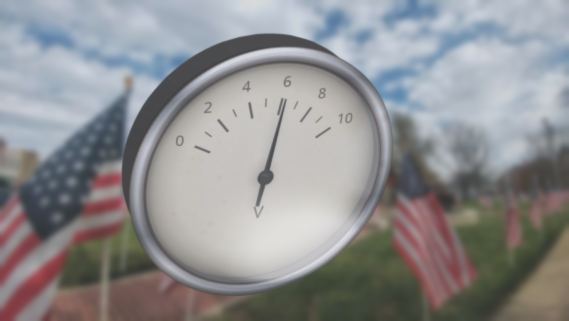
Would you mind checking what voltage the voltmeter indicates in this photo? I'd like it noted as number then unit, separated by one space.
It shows 6 V
